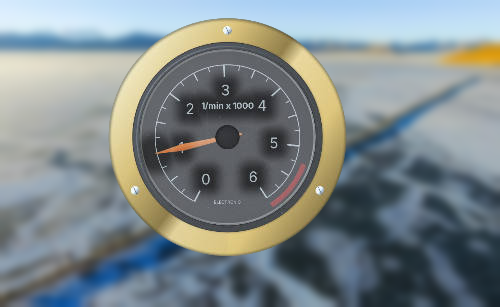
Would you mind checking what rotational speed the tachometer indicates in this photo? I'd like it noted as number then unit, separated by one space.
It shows 1000 rpm
